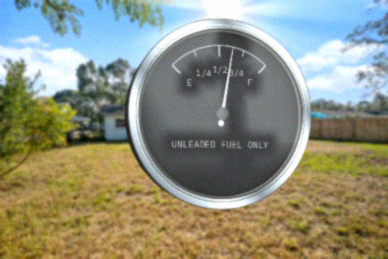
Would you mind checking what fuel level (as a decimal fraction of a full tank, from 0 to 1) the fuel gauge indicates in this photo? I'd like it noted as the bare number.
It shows 0.625
